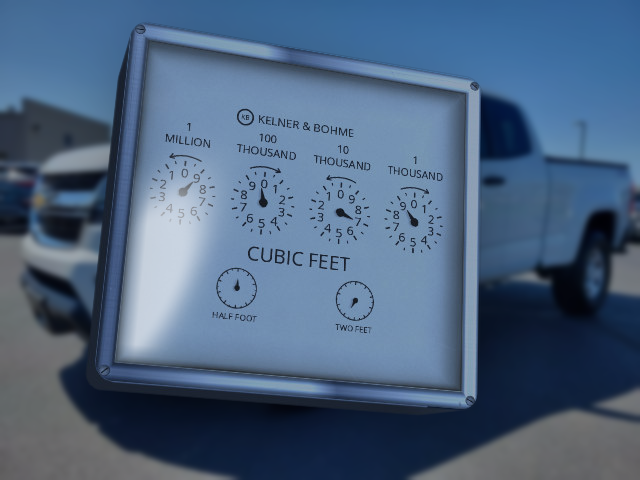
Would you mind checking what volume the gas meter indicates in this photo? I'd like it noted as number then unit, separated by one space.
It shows 896900 ft³
